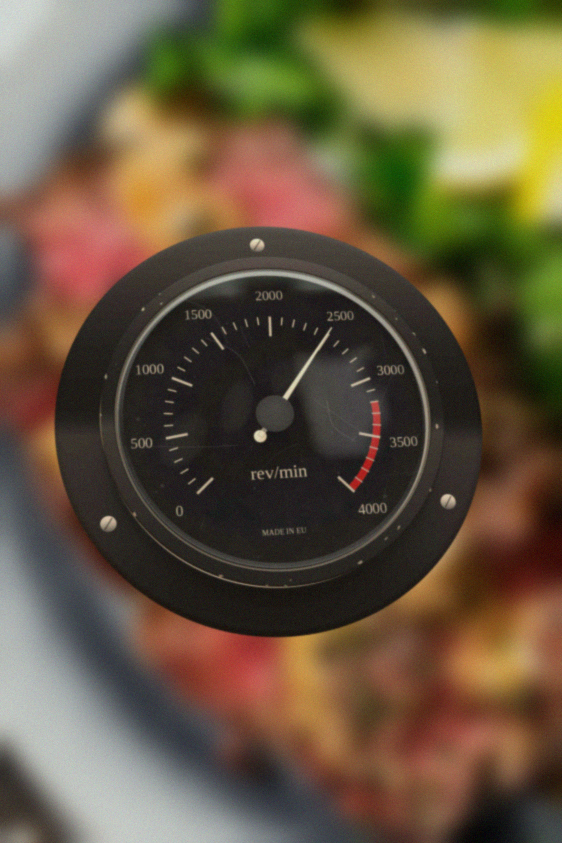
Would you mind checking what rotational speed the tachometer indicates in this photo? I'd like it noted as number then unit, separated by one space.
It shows 2500 rpm
